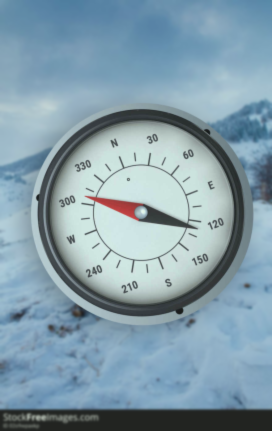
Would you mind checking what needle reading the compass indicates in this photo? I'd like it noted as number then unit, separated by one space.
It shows 307.5 °
